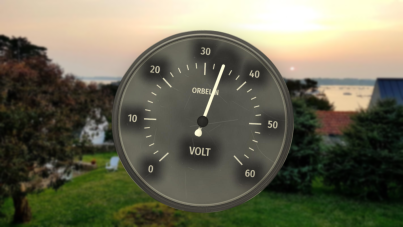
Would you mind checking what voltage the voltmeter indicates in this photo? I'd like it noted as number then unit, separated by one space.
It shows 34 V
